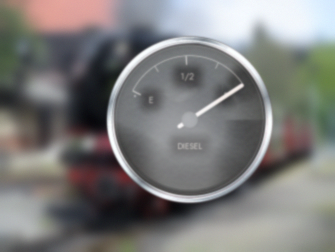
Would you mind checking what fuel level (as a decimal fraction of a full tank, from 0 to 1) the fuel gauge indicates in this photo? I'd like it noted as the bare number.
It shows 1
